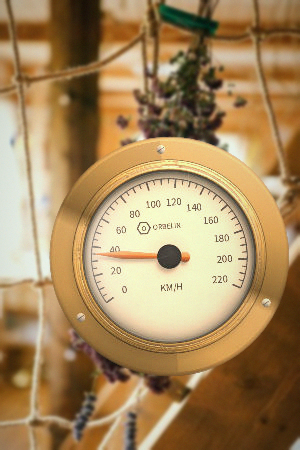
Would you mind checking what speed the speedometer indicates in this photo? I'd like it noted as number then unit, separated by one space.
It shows 35 km/h
